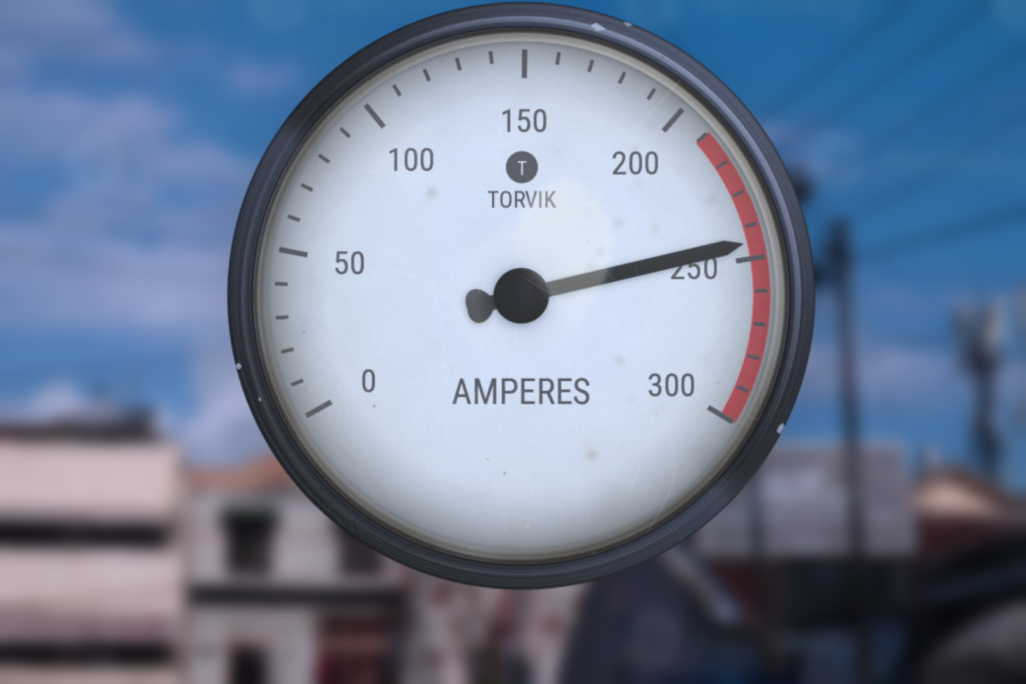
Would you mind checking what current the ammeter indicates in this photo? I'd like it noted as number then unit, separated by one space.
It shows 245 A
